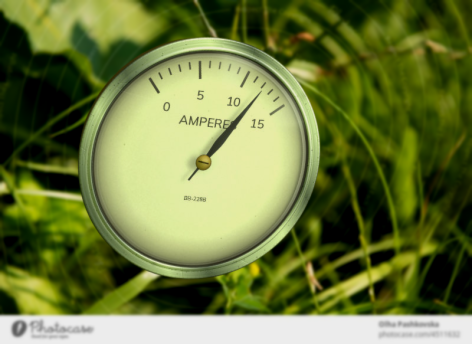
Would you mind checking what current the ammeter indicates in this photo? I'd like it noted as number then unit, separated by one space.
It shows 12 A
